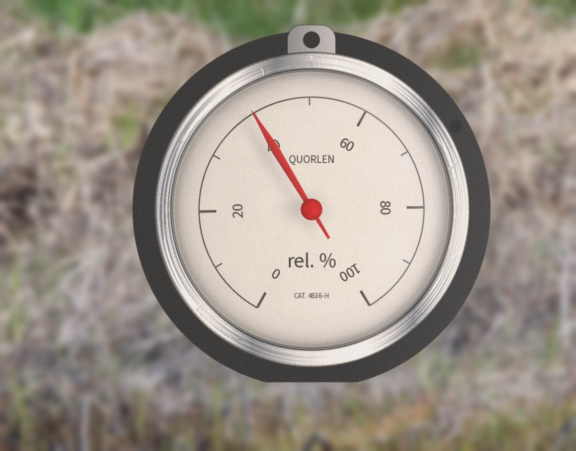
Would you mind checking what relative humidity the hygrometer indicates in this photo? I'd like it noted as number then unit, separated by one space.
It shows 40 %
